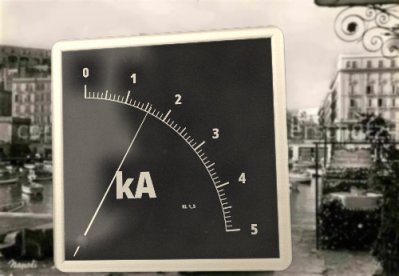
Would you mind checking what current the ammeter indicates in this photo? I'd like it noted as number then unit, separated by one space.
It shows 1.6 kA
